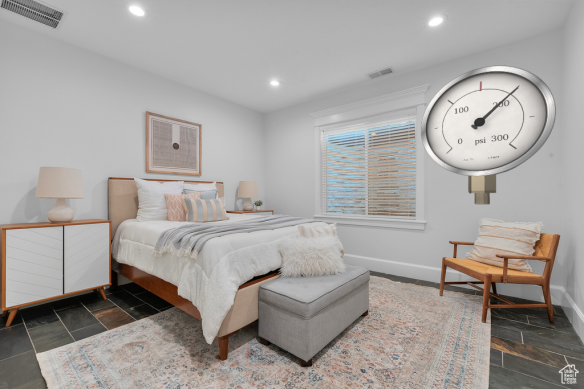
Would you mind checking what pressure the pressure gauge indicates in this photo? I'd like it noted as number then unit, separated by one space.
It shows 200 psi
